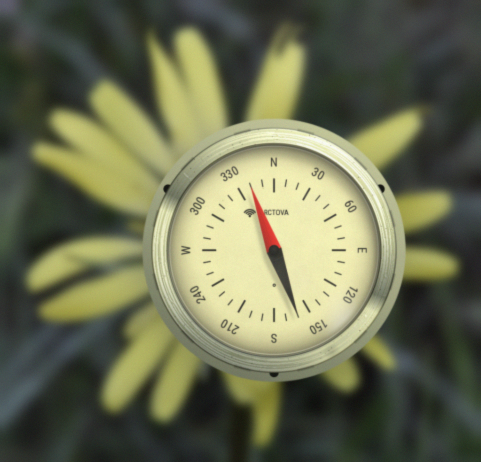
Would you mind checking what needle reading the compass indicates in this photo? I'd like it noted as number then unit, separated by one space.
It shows 340 °
